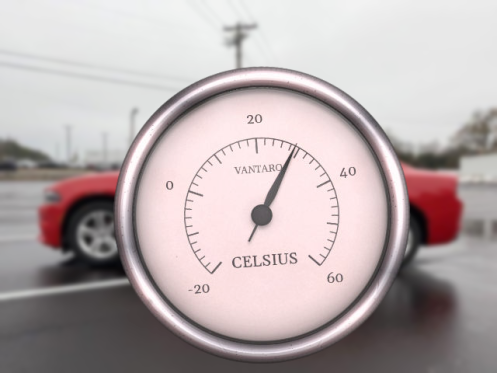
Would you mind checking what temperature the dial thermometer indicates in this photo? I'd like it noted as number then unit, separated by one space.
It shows 29 °C
